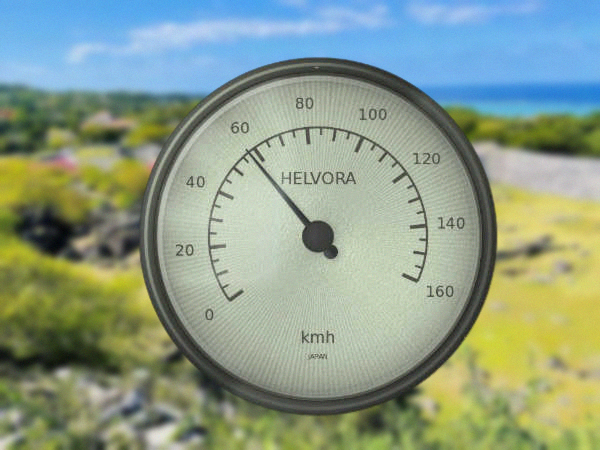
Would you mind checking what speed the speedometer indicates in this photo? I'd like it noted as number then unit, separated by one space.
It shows 57.5 km/h
